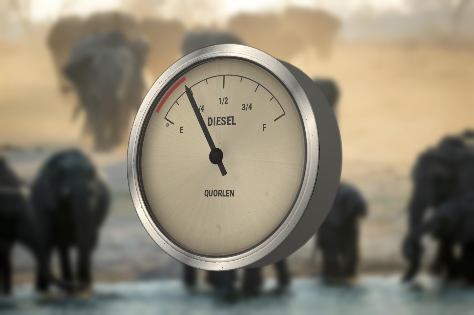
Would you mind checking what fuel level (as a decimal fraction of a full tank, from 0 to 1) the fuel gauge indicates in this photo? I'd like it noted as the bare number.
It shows 0.25
